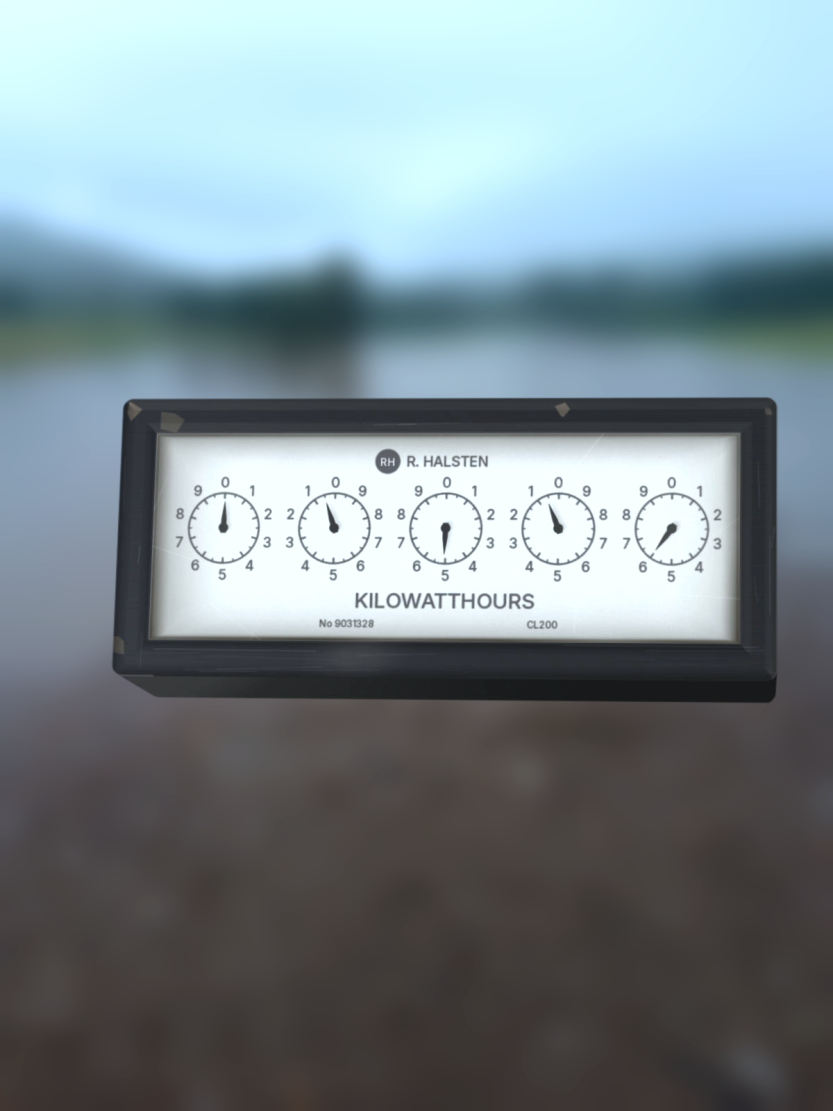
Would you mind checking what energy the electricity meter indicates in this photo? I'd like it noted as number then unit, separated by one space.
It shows 506 kWh
